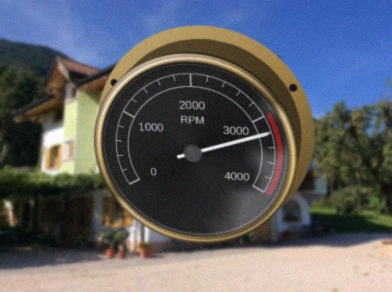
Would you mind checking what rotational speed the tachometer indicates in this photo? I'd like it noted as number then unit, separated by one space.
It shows 3200 rpm
